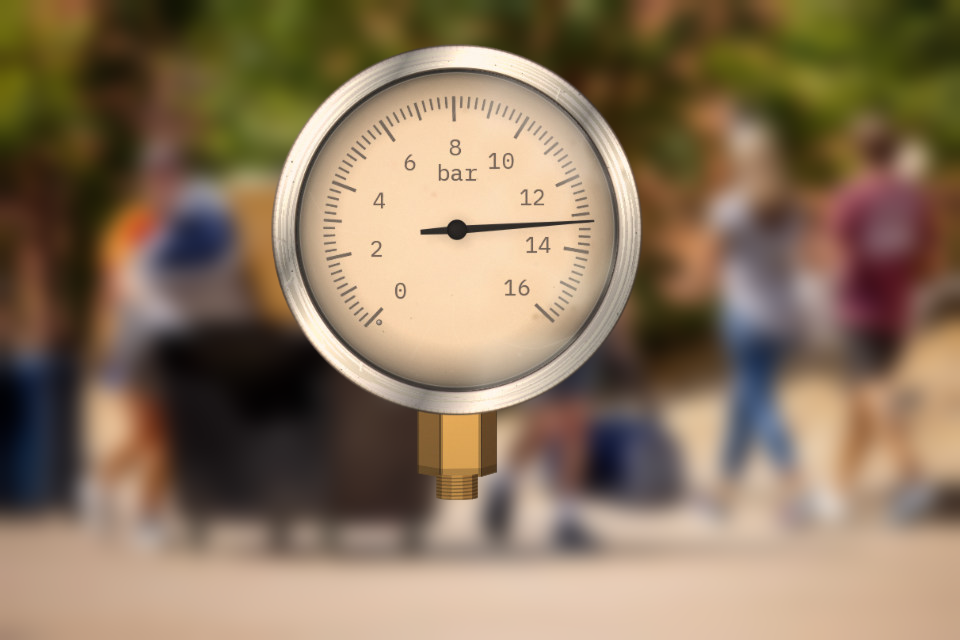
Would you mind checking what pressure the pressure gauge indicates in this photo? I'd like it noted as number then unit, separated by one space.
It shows 13.2 bar
